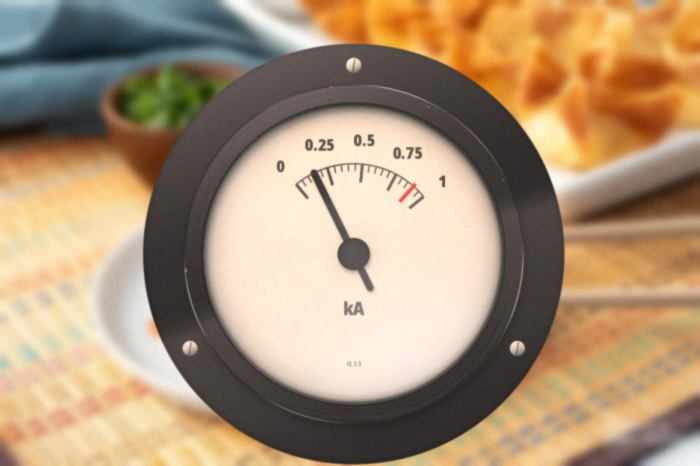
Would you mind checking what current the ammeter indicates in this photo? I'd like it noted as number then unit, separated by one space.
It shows 0.15 kA
